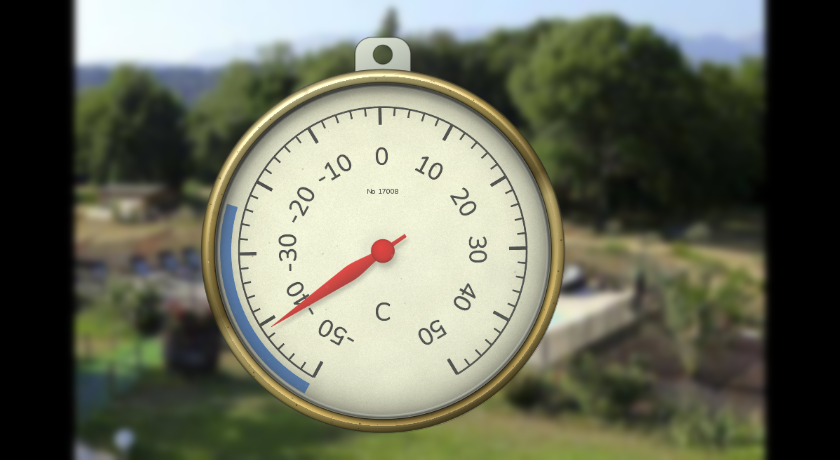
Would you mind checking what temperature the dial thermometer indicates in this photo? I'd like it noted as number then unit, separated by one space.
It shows -41 °C
